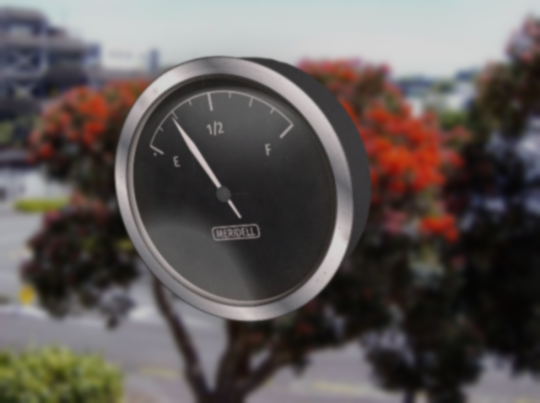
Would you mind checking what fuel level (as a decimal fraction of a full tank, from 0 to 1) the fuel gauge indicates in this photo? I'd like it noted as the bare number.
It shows 0.25
